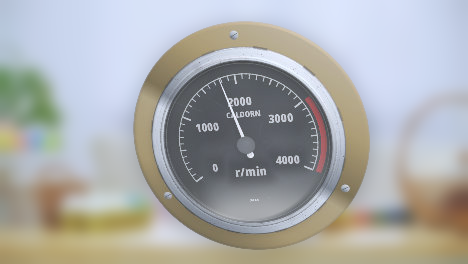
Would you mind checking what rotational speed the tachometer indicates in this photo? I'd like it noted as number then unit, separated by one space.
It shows 1800 rpm
